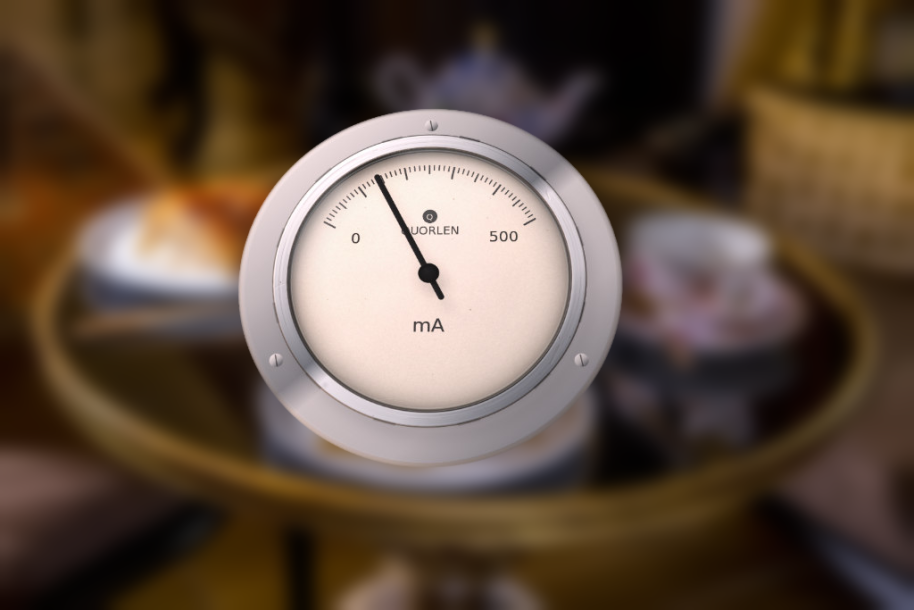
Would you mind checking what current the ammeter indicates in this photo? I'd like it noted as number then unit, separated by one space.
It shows 140 mA
